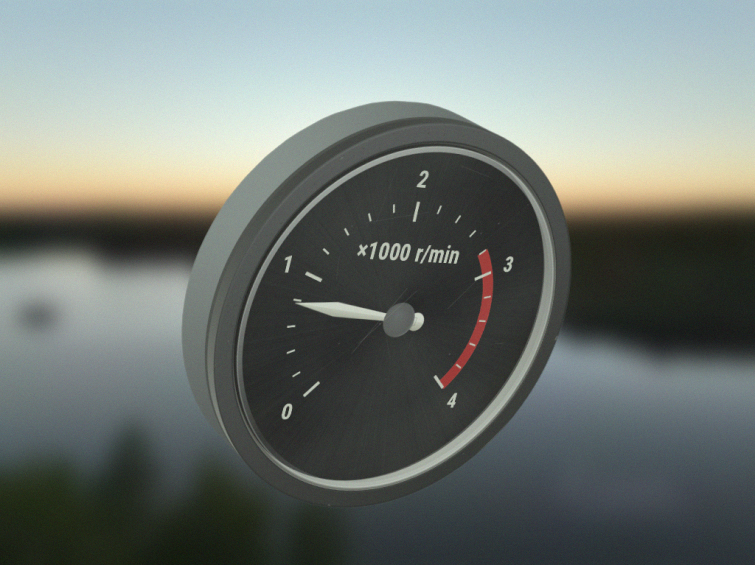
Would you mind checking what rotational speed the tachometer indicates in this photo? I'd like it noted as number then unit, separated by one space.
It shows 800 rpm
